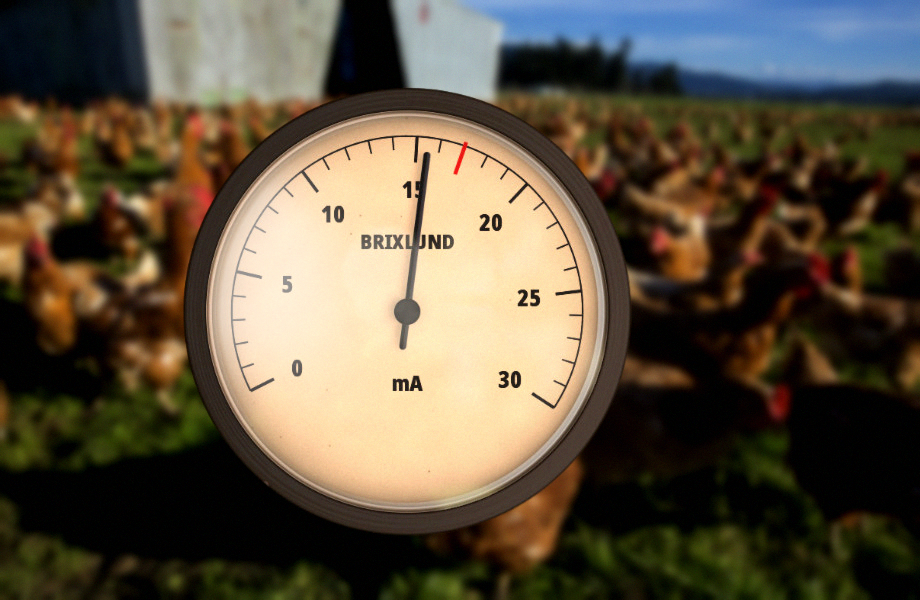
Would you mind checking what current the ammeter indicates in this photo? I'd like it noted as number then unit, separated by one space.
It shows 15.5 mA
